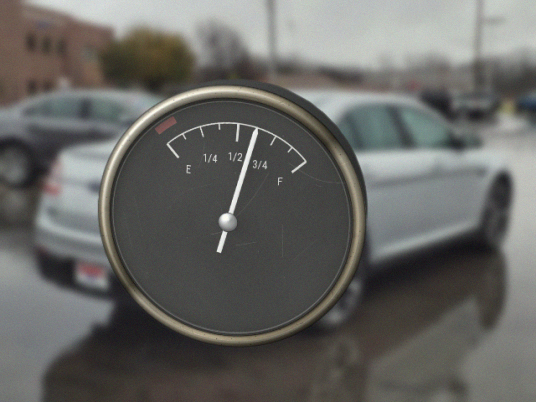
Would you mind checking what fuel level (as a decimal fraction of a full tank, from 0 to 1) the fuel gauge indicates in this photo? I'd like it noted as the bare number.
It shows 0.625
